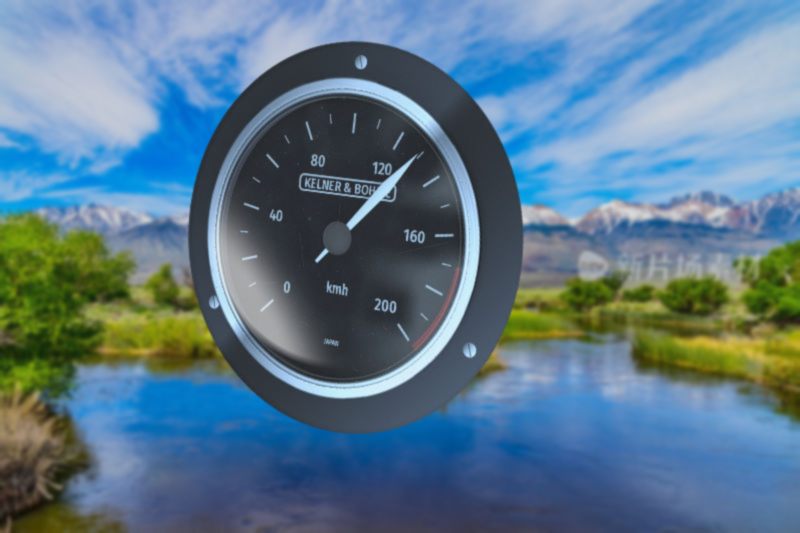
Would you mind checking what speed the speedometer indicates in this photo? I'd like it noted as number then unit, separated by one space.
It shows 130 km/h
